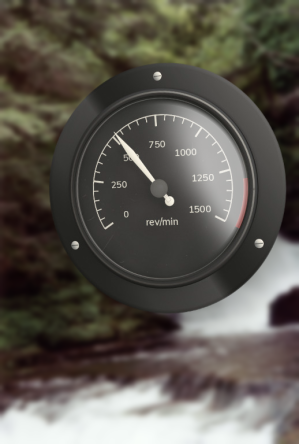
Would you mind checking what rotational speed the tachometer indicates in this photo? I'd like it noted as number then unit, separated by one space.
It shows 525 rpm
